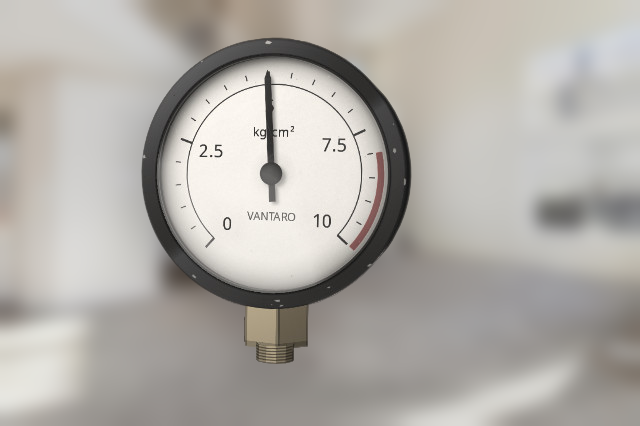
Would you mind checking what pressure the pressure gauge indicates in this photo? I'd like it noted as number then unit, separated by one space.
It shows 5 kg/cm²
